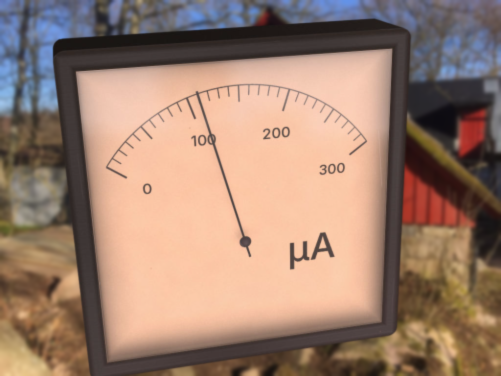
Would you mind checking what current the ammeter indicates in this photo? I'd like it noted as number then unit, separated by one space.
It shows 110 µA
